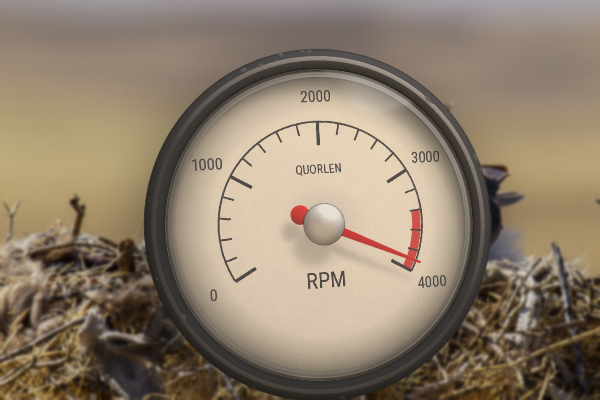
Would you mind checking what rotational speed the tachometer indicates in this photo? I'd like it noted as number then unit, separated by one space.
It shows 3900 rpm
